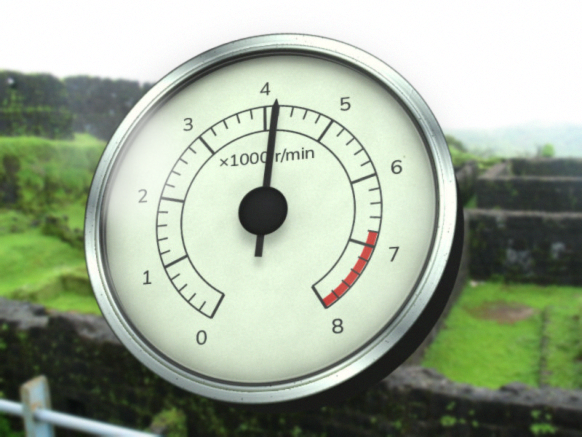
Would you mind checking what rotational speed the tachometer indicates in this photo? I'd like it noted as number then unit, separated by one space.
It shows 4200 rpm
